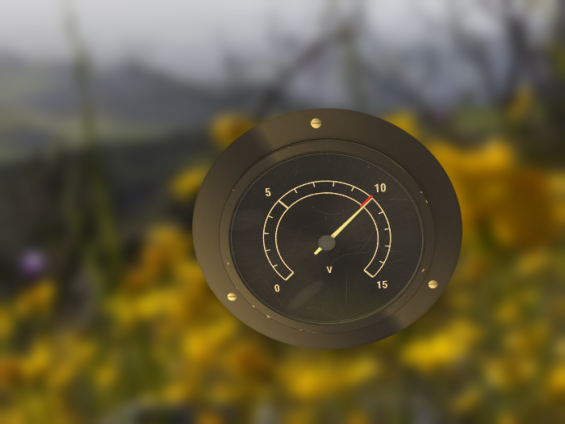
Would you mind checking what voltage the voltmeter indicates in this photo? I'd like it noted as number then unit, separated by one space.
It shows 10 V
